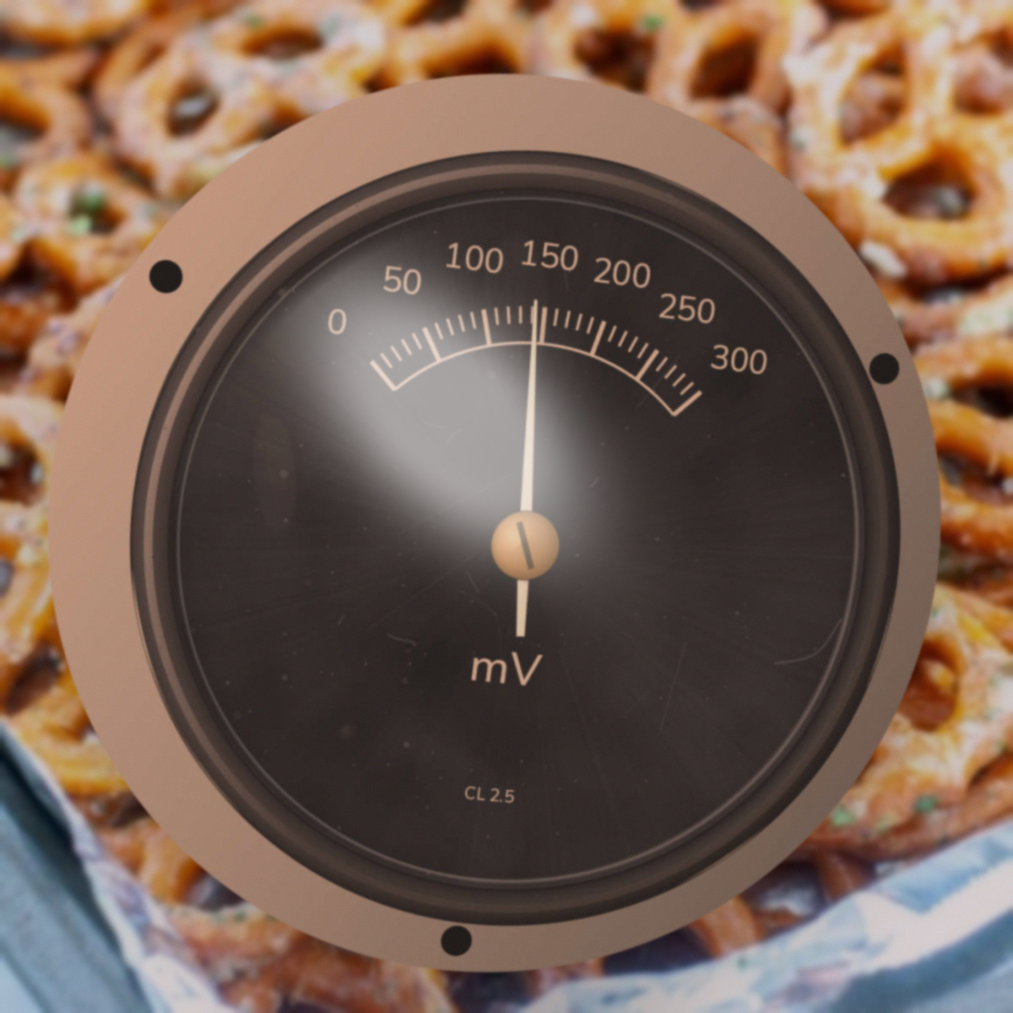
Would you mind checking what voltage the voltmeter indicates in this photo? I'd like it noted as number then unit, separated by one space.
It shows 140 mV
